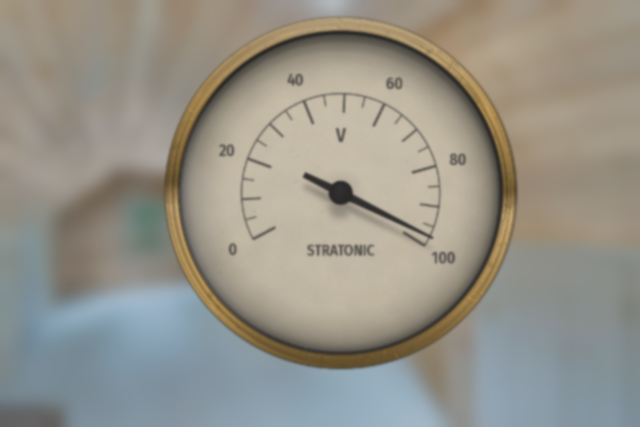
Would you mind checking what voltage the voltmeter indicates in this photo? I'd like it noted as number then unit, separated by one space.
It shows 97.5 V
